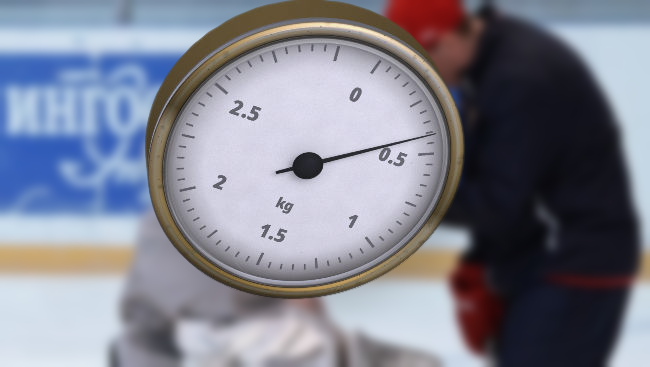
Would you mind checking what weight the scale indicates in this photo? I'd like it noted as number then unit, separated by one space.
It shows 0.4 kg
